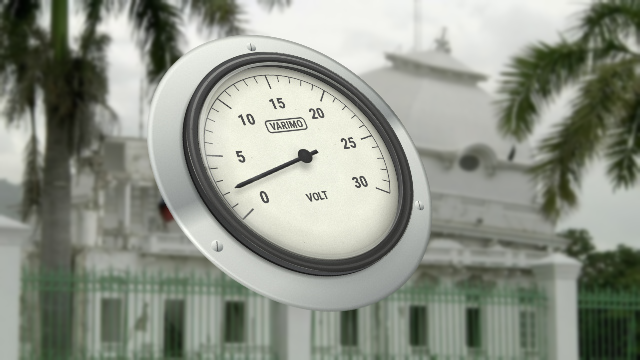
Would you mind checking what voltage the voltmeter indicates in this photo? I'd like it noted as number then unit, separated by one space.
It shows 2 V
